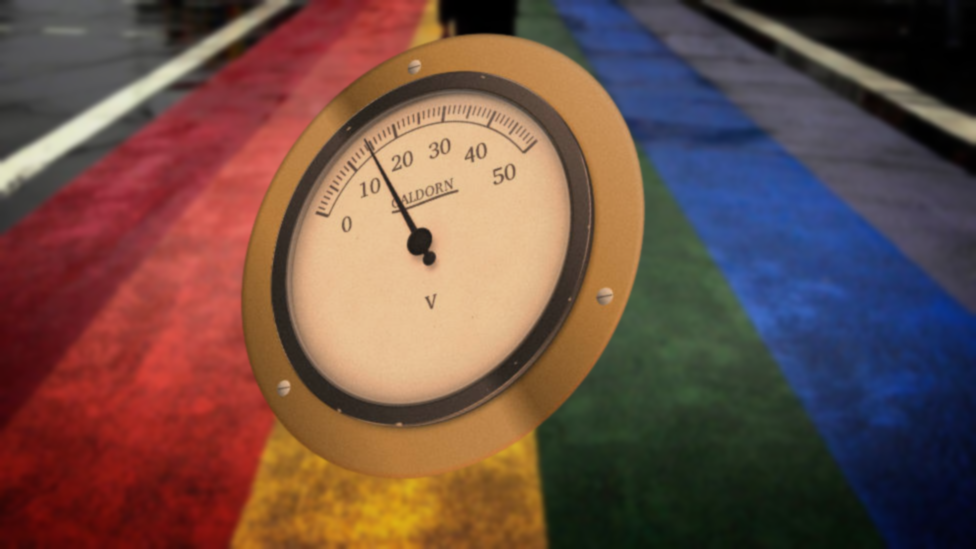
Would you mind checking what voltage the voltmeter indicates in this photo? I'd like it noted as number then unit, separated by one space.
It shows 15 V
